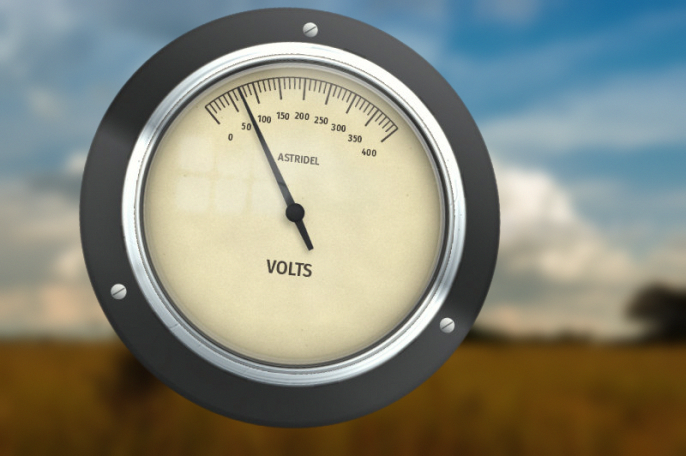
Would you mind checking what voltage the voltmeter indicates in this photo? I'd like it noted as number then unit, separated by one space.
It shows 70 V
